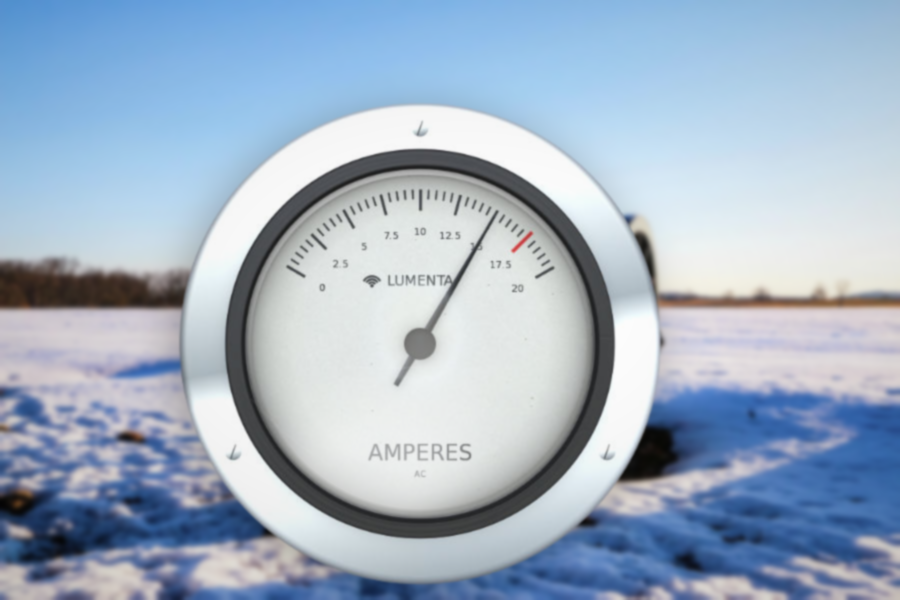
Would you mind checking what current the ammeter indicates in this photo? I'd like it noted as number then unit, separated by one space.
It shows 15 A
